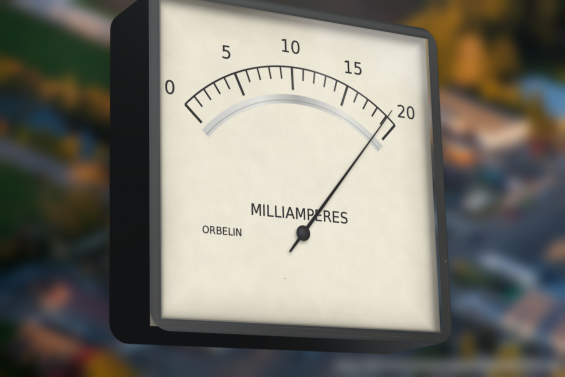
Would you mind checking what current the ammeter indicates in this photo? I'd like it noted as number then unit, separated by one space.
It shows 19 mA
